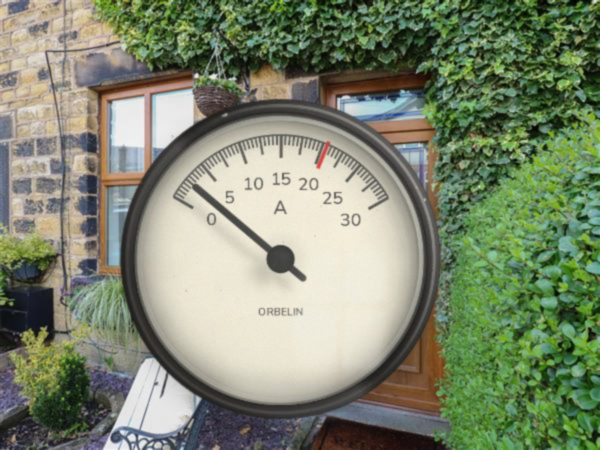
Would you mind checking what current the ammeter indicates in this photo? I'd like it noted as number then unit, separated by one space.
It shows 2.5 A
